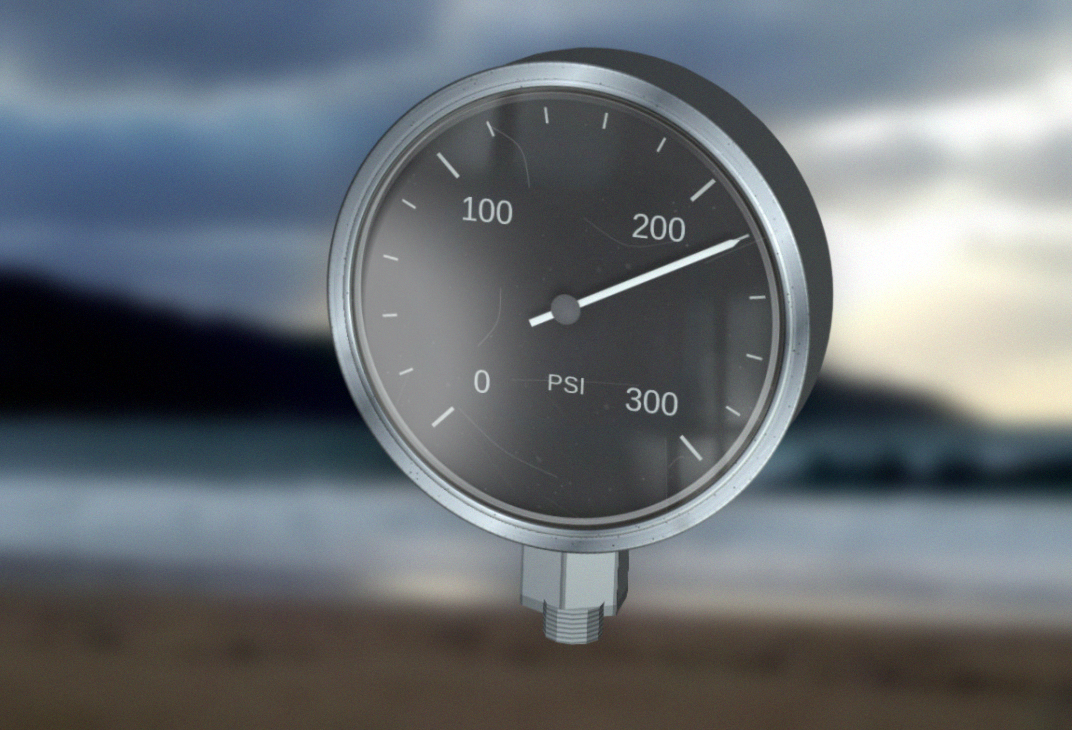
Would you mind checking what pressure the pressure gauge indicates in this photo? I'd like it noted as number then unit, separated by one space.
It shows 220 psi
